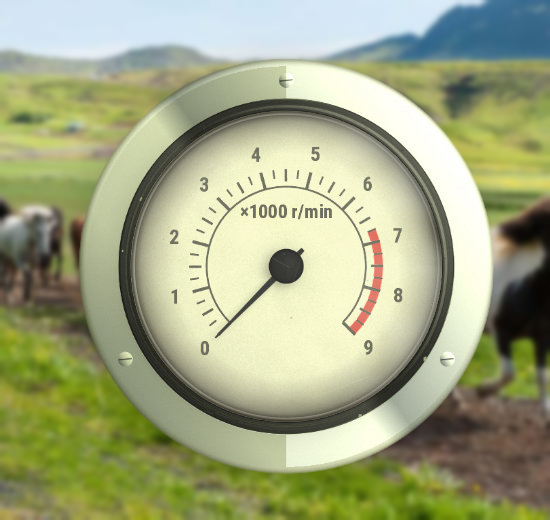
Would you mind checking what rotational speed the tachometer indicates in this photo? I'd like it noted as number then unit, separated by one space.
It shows 0 rpm
